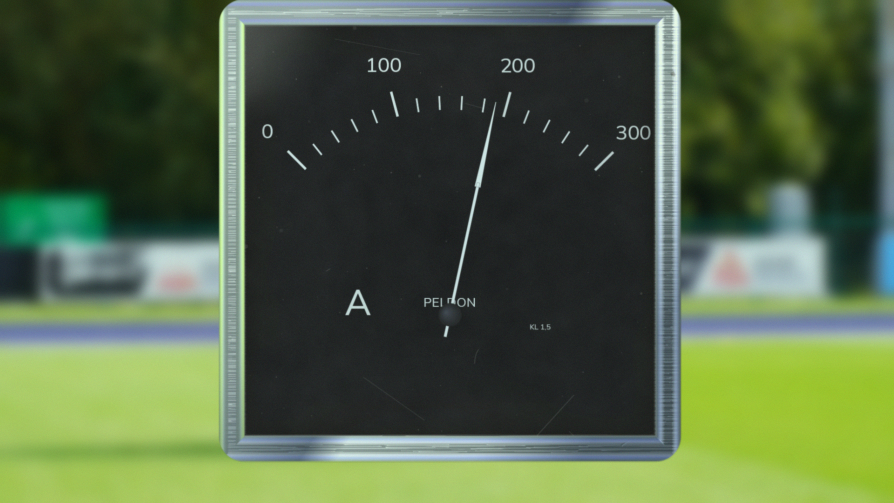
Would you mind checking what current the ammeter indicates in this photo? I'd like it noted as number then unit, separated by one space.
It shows 190 A
